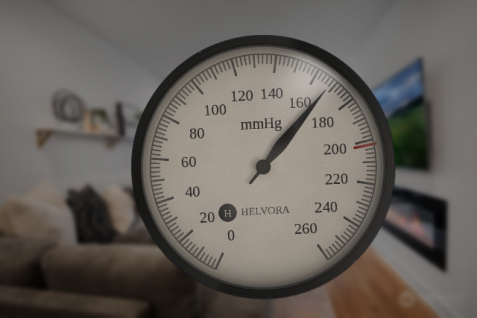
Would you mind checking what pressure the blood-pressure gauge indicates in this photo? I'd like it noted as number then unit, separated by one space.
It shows 168 mmHg
